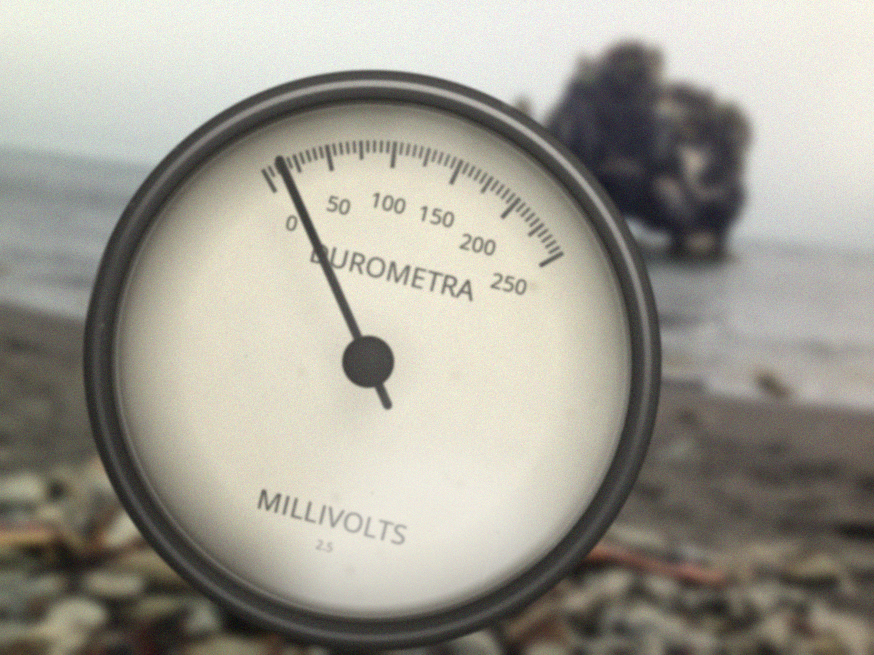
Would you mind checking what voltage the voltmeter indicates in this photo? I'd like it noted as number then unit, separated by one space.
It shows 15 mV
